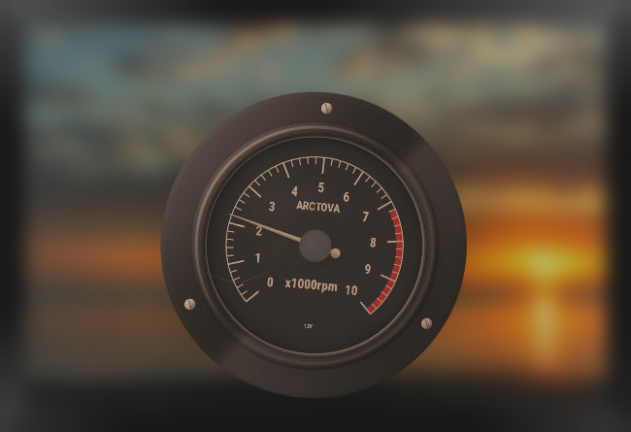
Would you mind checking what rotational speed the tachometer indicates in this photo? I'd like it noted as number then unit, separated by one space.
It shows 2200 rpm
